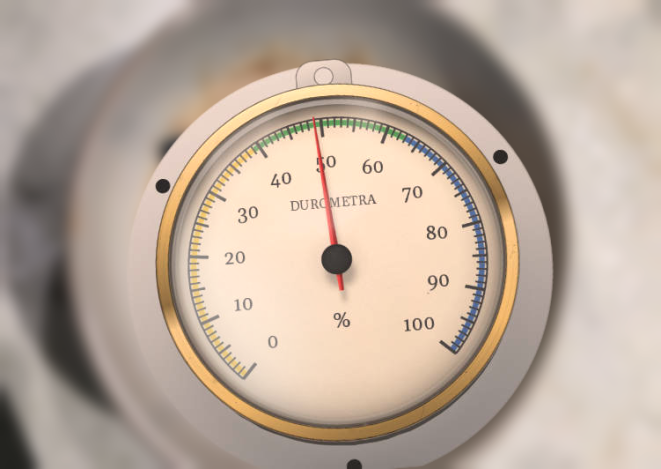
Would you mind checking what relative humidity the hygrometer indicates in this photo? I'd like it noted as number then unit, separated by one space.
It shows 49 %
